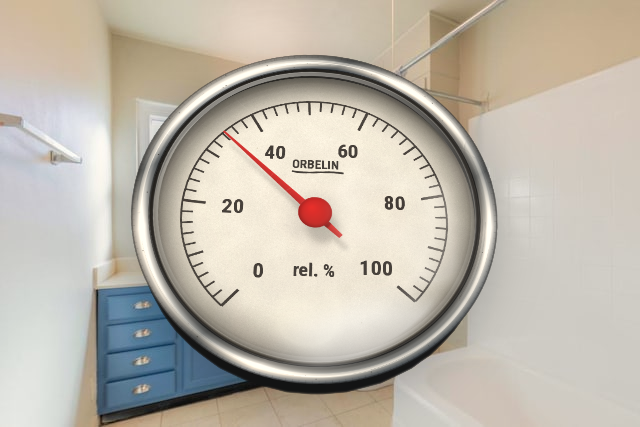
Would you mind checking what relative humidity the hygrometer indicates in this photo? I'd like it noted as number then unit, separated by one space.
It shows 34 %
